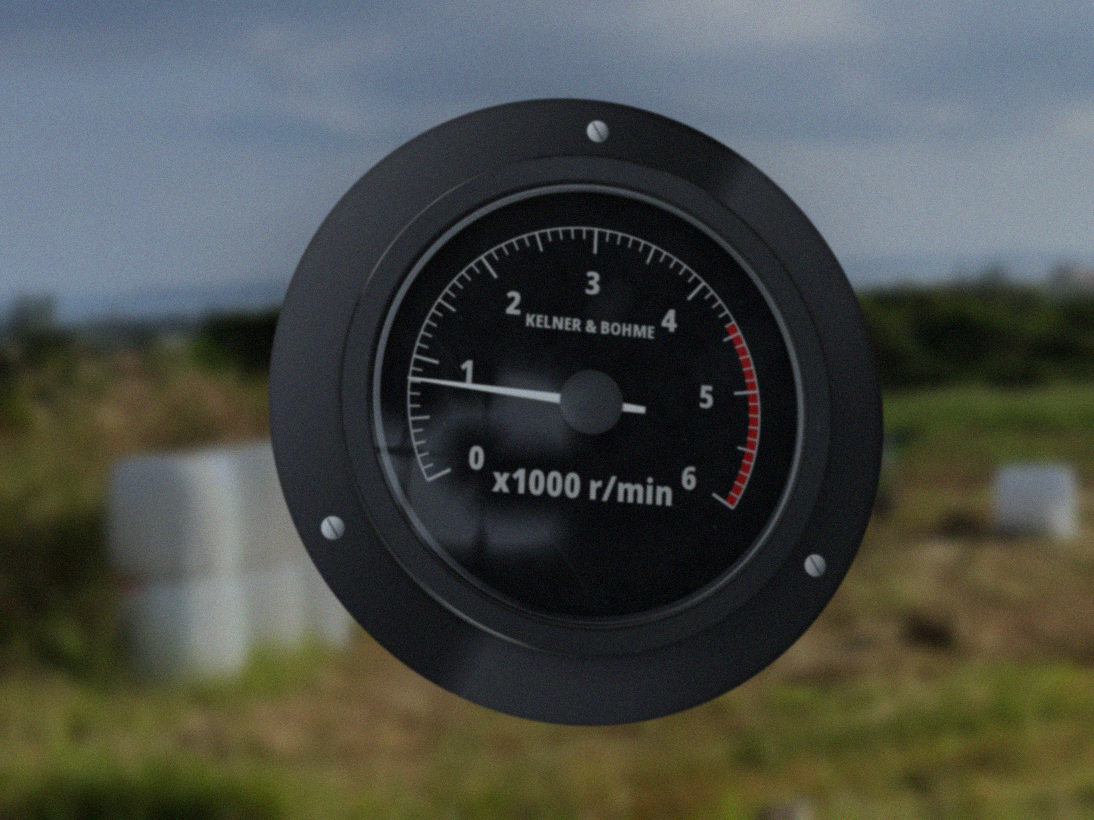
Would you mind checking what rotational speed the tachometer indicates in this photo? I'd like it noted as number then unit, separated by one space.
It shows 800 rpm
